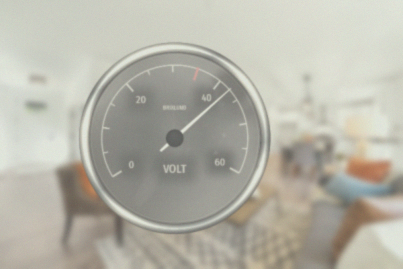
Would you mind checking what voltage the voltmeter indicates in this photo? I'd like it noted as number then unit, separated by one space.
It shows 42.5 V
